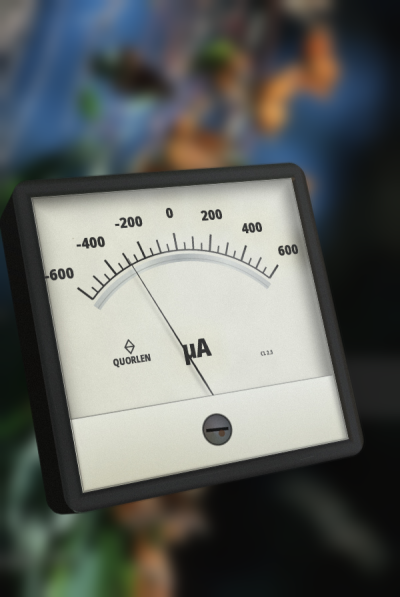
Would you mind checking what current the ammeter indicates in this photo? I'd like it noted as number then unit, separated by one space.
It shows -300 µA
